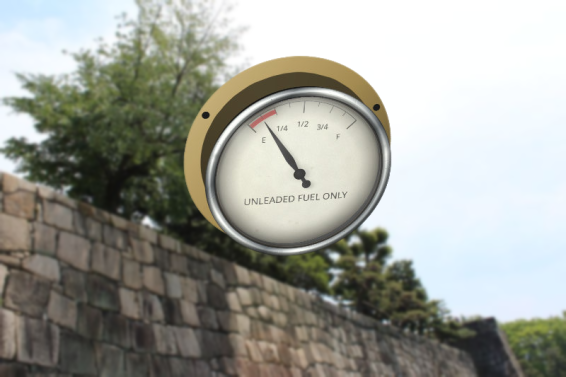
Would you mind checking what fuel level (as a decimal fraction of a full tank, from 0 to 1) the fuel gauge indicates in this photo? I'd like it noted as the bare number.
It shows 0.125
